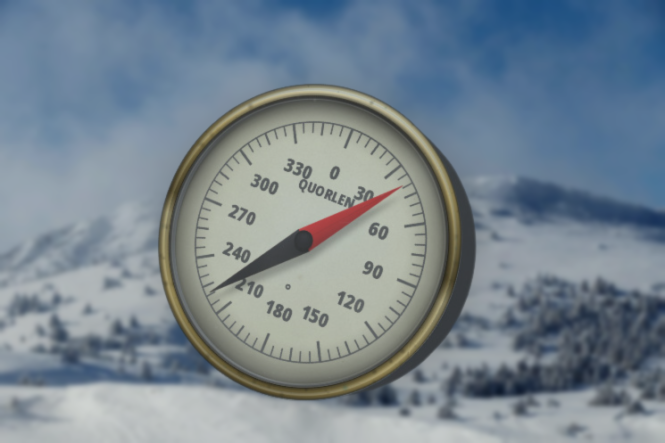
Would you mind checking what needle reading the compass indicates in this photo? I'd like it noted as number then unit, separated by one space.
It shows 40 °
